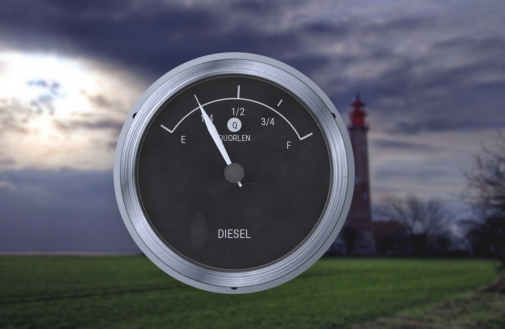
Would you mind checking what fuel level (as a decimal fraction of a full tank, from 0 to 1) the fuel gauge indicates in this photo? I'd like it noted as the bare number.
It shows 0.25
